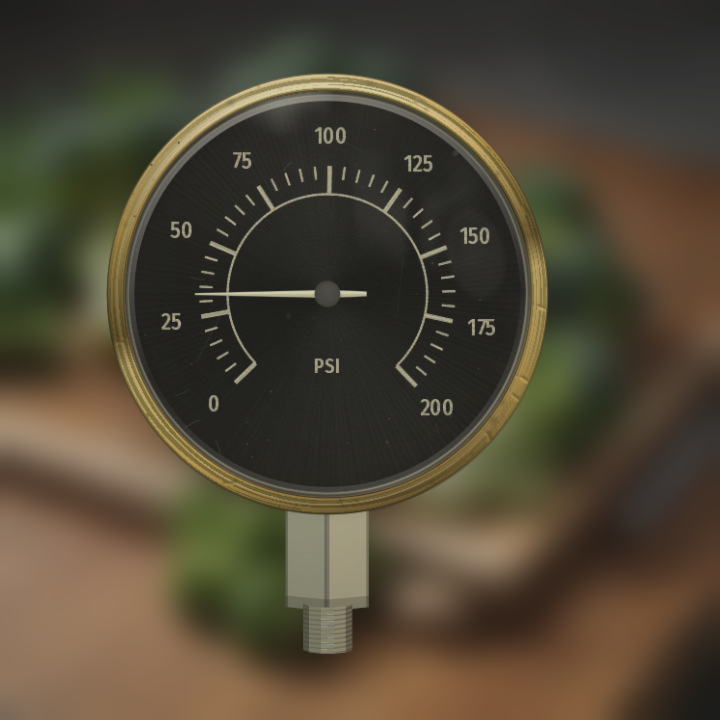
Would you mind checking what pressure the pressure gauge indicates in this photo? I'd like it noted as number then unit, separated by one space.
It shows 32.5 psi
